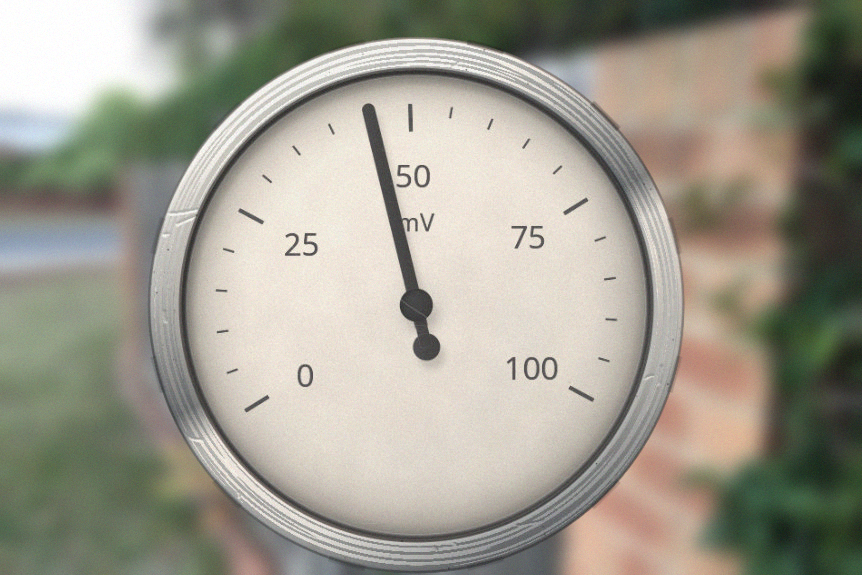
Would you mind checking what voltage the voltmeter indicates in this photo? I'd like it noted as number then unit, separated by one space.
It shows 45 mV
